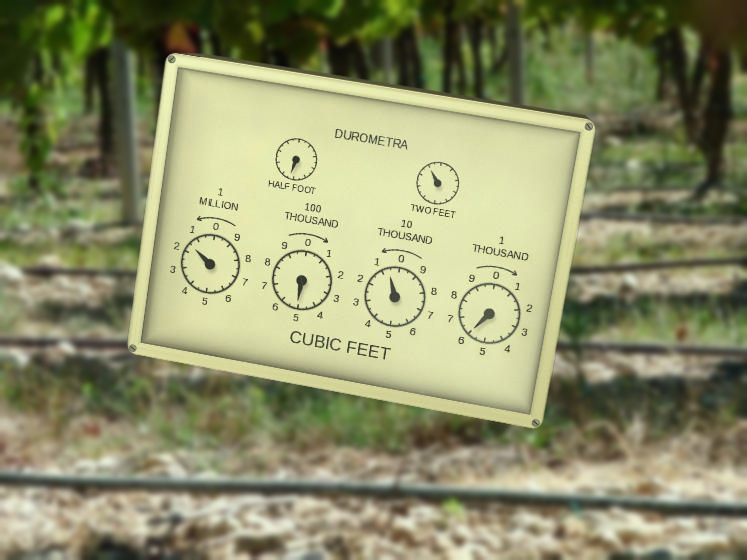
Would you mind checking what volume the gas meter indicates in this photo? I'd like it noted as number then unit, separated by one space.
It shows 150600 ft³
